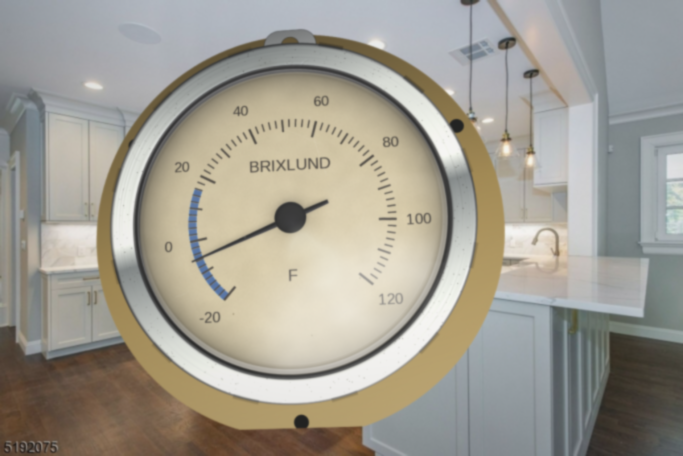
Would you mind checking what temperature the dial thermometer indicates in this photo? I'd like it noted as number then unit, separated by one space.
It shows -6 °F
